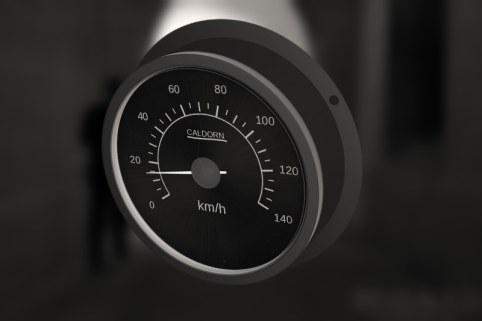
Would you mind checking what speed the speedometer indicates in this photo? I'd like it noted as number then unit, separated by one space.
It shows 15 km/h
